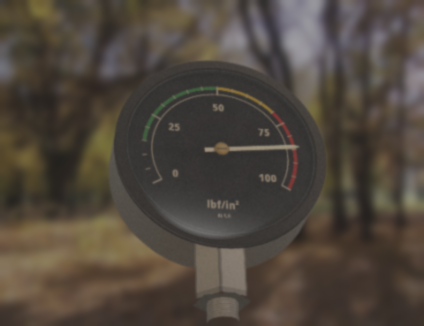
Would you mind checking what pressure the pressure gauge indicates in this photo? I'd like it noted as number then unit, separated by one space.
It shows 85 psi
